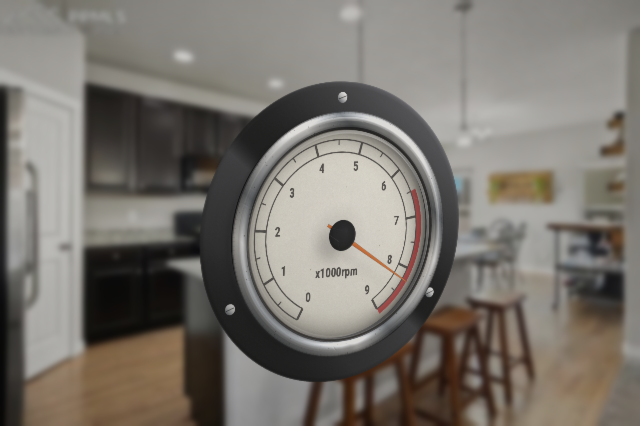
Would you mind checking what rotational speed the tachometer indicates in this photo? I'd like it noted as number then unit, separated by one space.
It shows 8250 rpm
